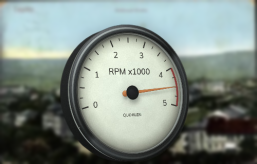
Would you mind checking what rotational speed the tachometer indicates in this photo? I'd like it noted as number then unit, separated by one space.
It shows 4500 rpm
